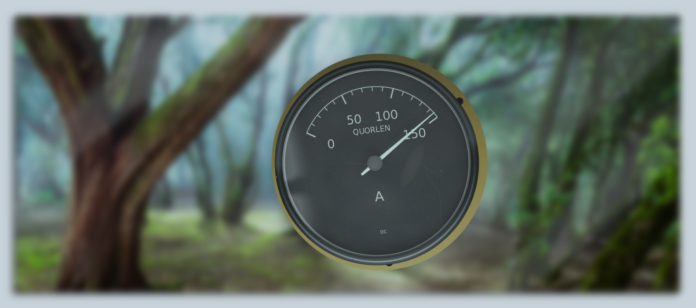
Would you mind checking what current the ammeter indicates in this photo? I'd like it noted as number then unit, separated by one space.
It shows 145 A
